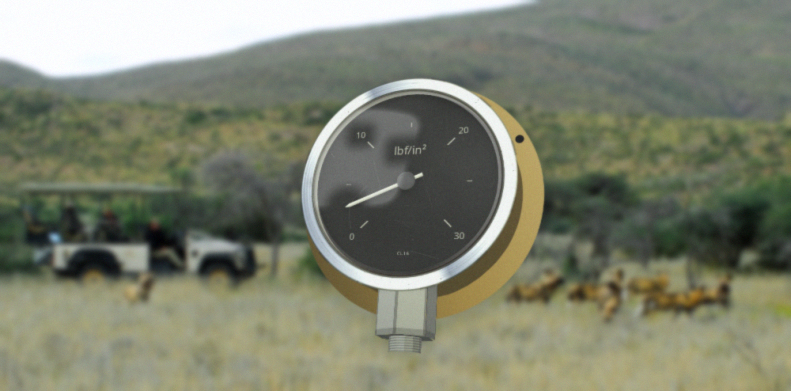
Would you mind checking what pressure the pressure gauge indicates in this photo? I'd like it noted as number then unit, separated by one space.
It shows 2.5 psi
